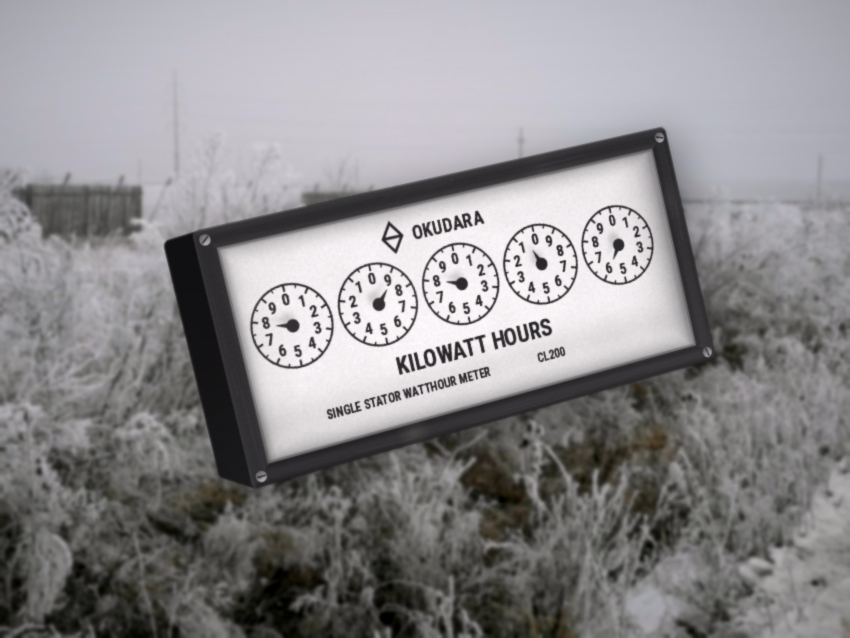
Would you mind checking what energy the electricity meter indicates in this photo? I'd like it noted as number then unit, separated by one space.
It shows 78806 kWh
